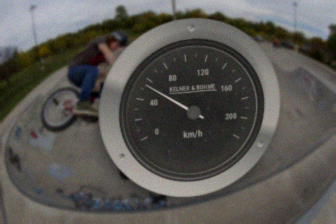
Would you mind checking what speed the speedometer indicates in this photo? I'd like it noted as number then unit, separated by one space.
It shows 55 km/h
